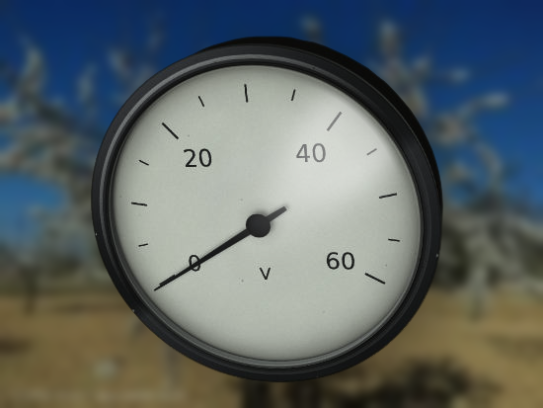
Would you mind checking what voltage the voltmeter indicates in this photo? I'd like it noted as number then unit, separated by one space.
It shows 0 V
